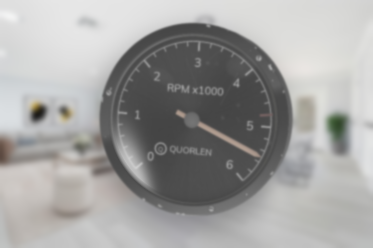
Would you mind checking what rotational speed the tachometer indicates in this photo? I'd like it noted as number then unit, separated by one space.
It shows 5500 rpm
